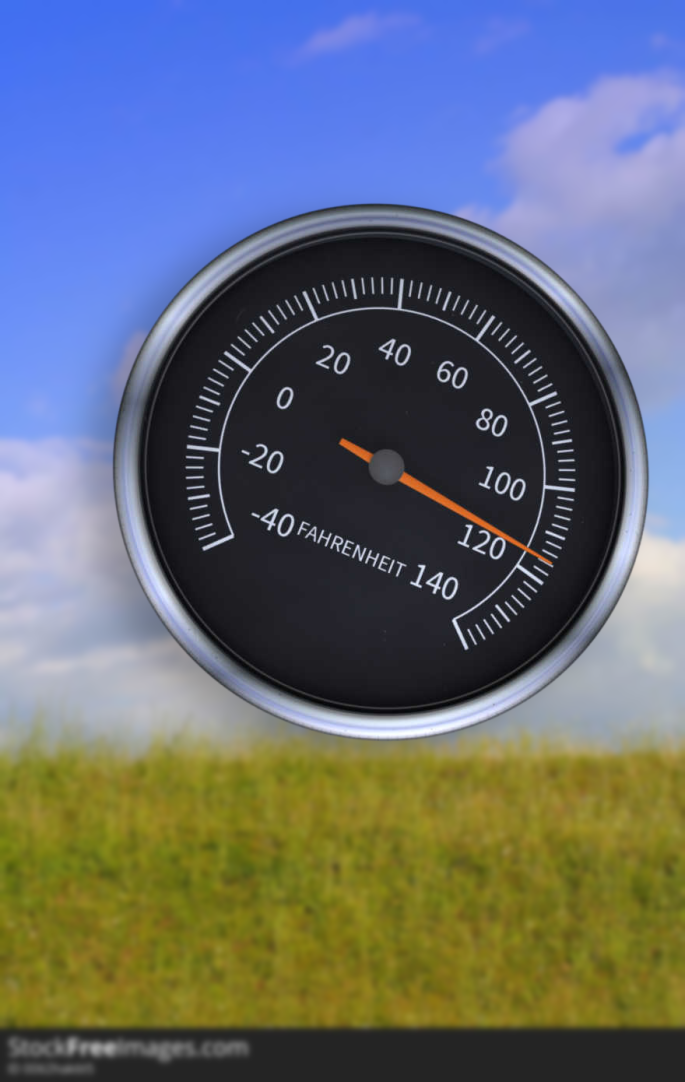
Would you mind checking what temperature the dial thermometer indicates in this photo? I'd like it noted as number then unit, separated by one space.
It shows 116 °F
